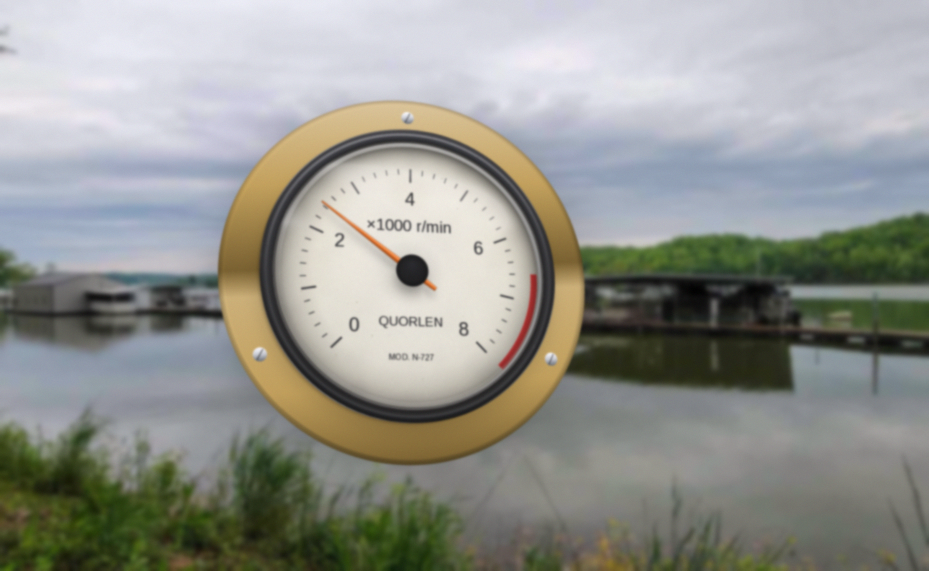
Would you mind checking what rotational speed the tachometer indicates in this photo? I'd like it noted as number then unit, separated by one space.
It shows 2400 rpm
